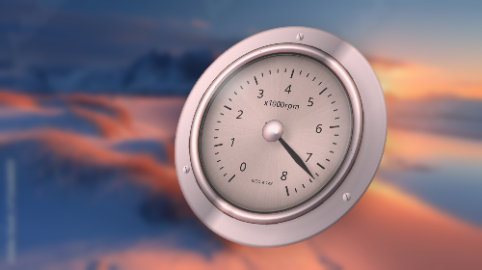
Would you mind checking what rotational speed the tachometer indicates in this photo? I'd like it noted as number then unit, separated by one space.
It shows 7300 rpm
